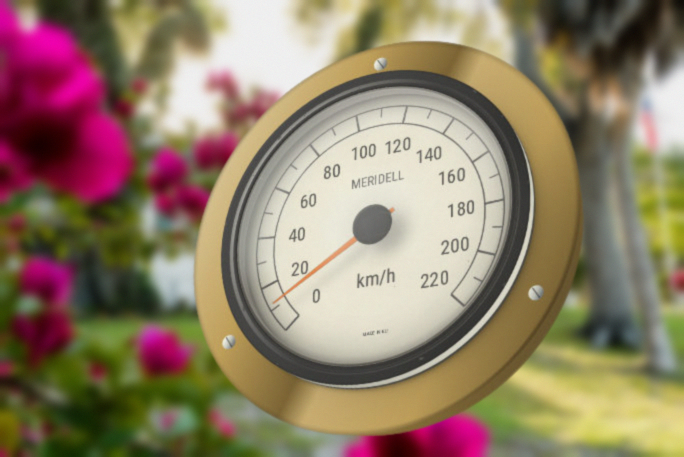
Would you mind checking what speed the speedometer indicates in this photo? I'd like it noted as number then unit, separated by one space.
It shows 10 km/h
